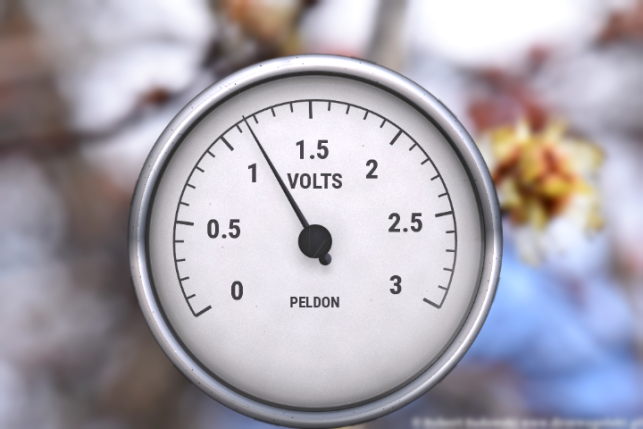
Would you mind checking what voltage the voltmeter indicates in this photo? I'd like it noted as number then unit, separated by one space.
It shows 1.15 V
